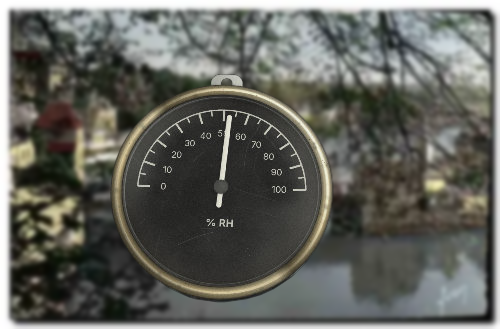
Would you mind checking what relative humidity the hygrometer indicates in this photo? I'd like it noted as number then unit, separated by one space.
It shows 52.5 %
